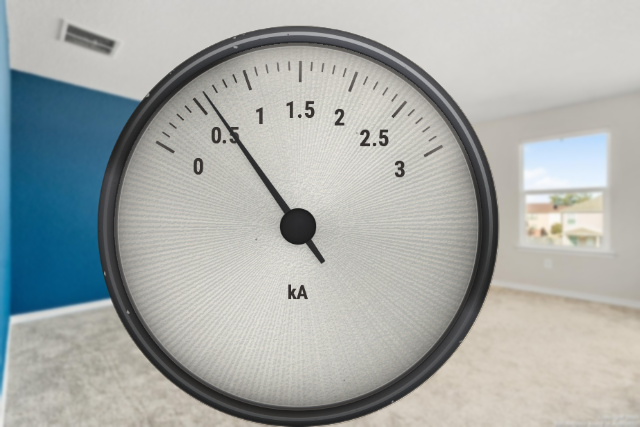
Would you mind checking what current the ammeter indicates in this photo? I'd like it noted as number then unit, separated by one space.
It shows 0.6 kA
